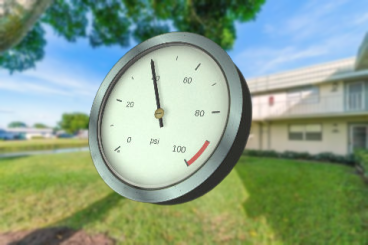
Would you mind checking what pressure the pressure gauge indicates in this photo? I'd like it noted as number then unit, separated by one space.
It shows 40 psi
